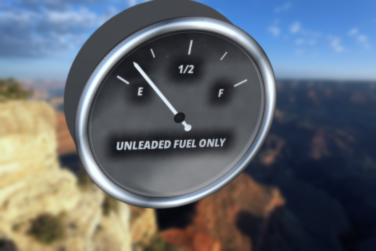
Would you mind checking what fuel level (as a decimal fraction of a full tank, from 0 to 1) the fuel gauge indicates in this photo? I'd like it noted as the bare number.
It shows 0.125
